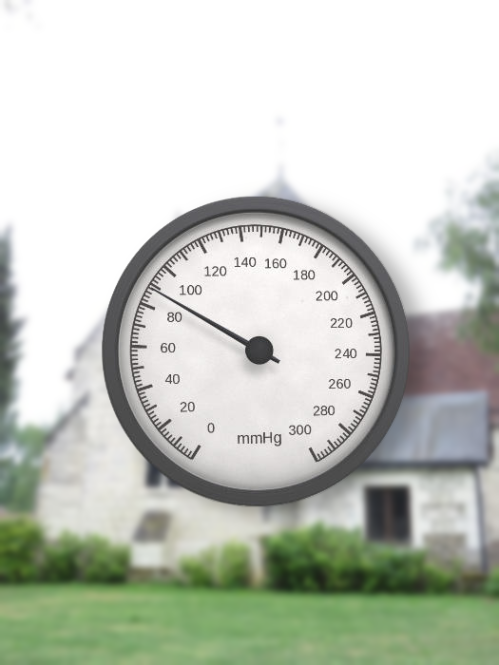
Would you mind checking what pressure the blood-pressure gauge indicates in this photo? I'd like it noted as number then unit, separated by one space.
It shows 88 mmHg
